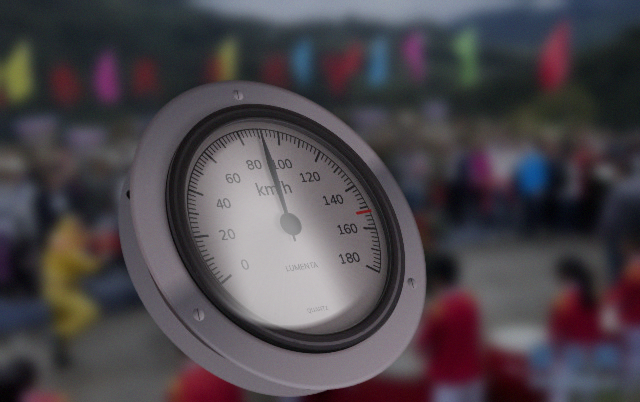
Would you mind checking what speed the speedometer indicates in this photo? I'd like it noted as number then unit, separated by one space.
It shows 90 km/h
